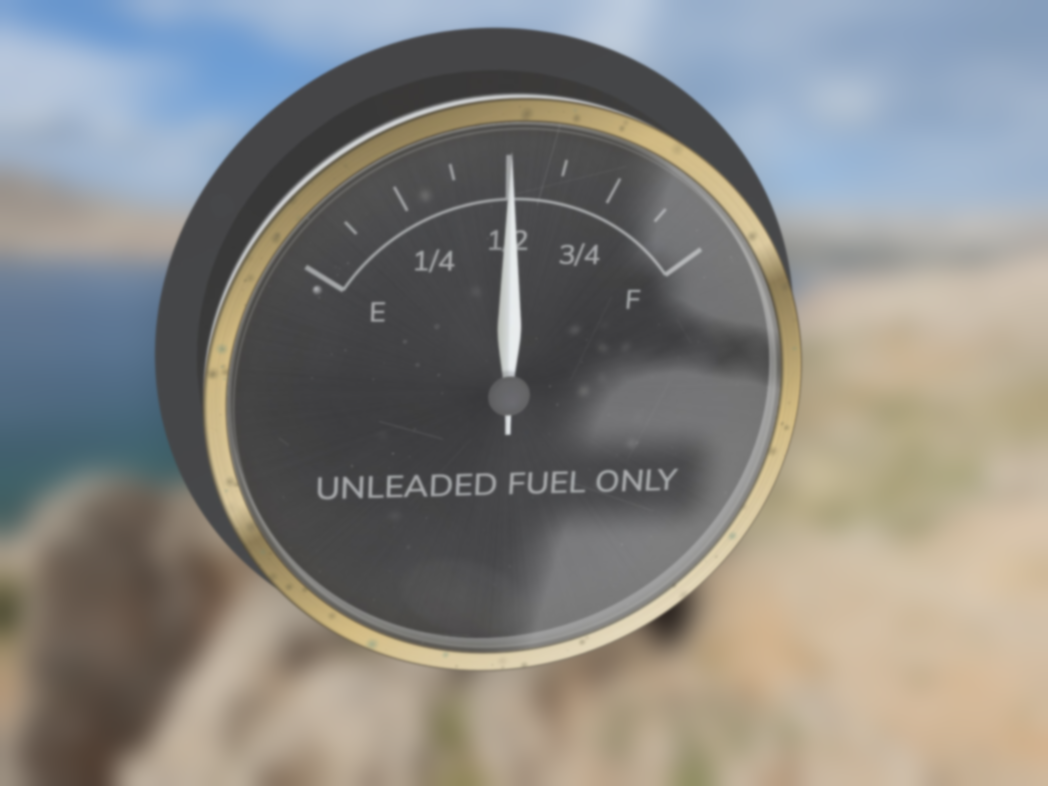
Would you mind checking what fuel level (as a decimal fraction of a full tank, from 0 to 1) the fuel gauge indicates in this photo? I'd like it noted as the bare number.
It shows 0.5
